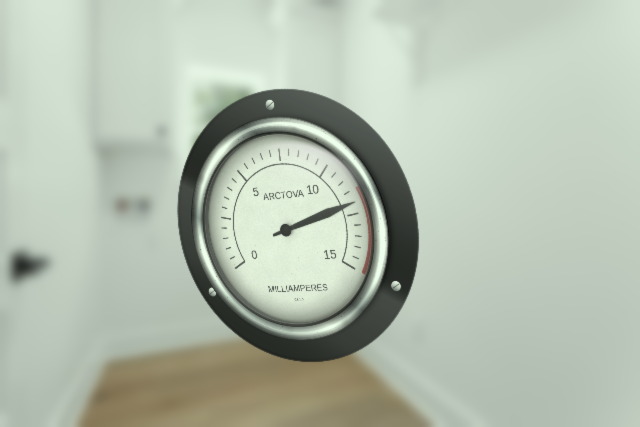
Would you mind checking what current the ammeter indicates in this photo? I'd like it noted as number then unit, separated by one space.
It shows 12 mA
